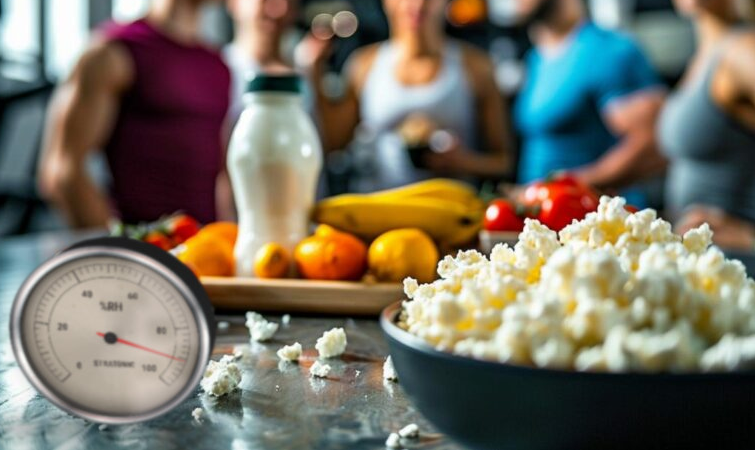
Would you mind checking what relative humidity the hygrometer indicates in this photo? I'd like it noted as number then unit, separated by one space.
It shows 90 %
